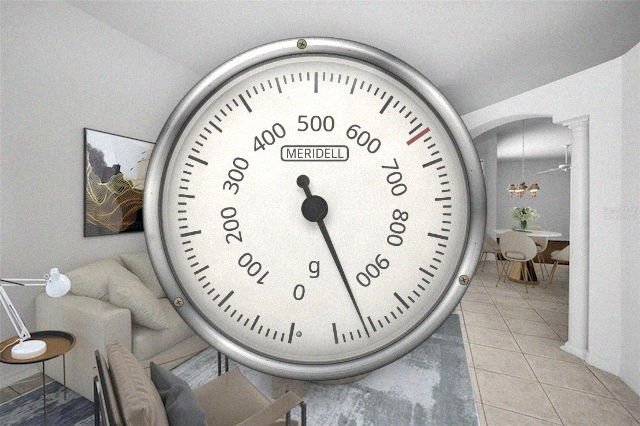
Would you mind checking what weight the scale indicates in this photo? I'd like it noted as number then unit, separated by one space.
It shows 960 g
